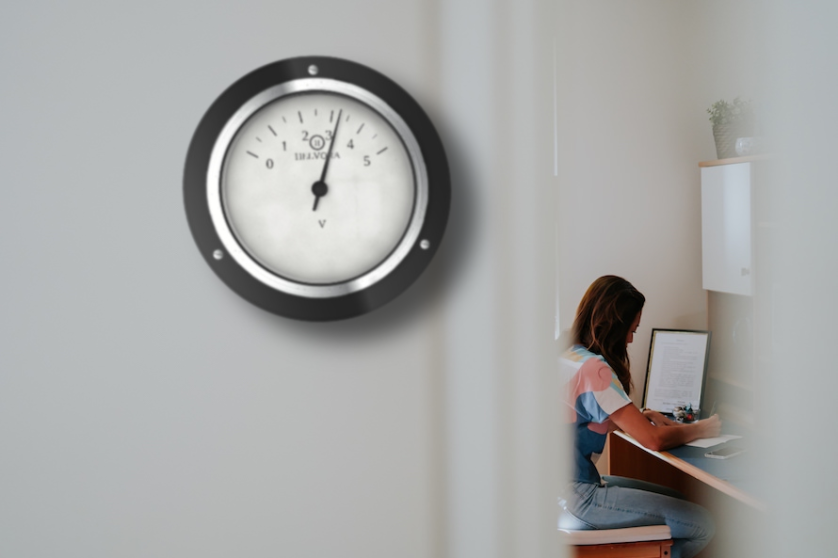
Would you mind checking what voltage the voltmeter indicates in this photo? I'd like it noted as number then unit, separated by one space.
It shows 3.25 V
